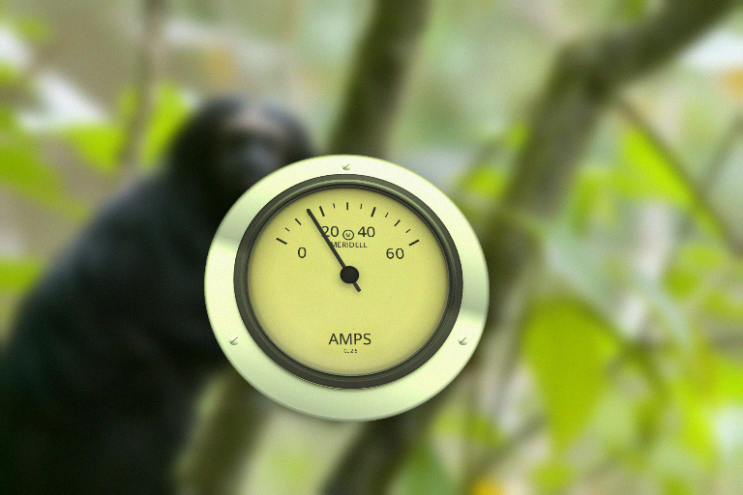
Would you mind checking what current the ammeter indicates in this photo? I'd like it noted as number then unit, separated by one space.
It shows 15 A
